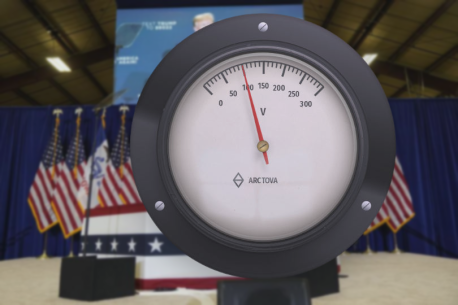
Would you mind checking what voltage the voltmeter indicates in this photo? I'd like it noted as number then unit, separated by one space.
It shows 100 V
